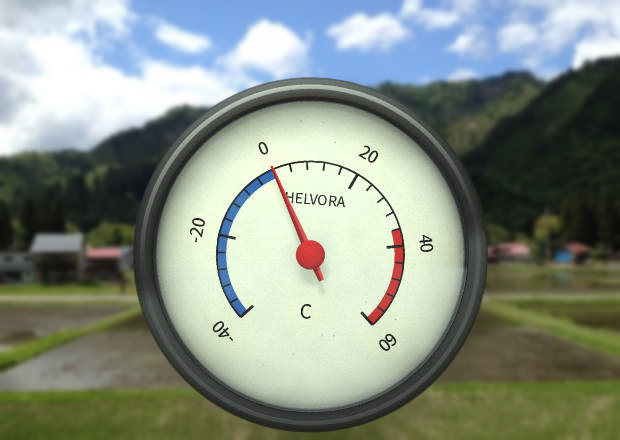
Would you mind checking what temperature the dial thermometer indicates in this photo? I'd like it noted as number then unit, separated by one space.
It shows 0 °C
